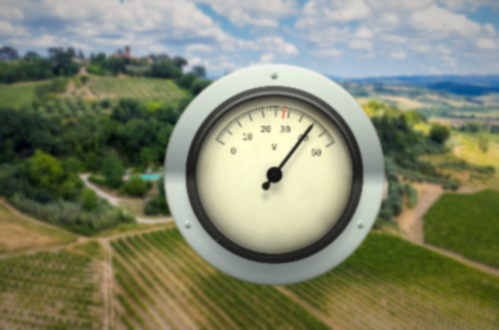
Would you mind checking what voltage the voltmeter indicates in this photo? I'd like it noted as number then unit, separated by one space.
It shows 40 V
